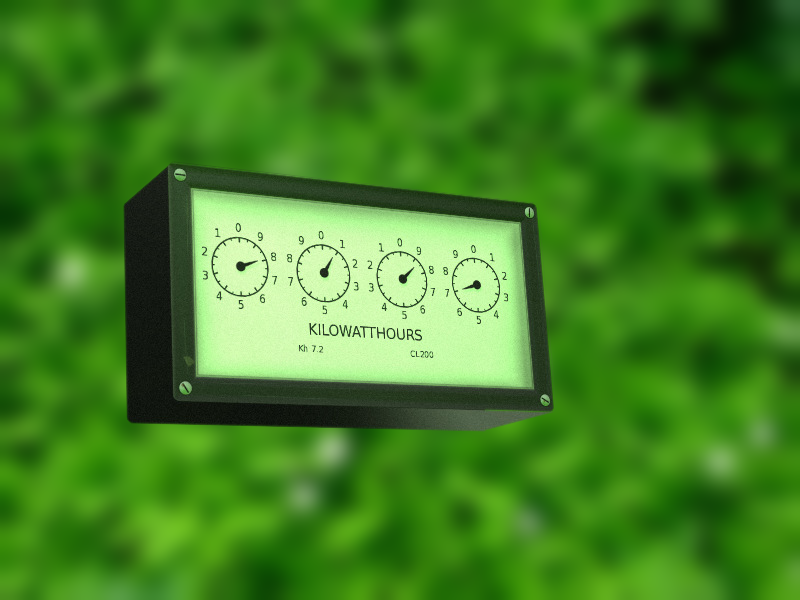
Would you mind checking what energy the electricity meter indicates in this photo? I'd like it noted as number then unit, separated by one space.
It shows 8087 kWh
